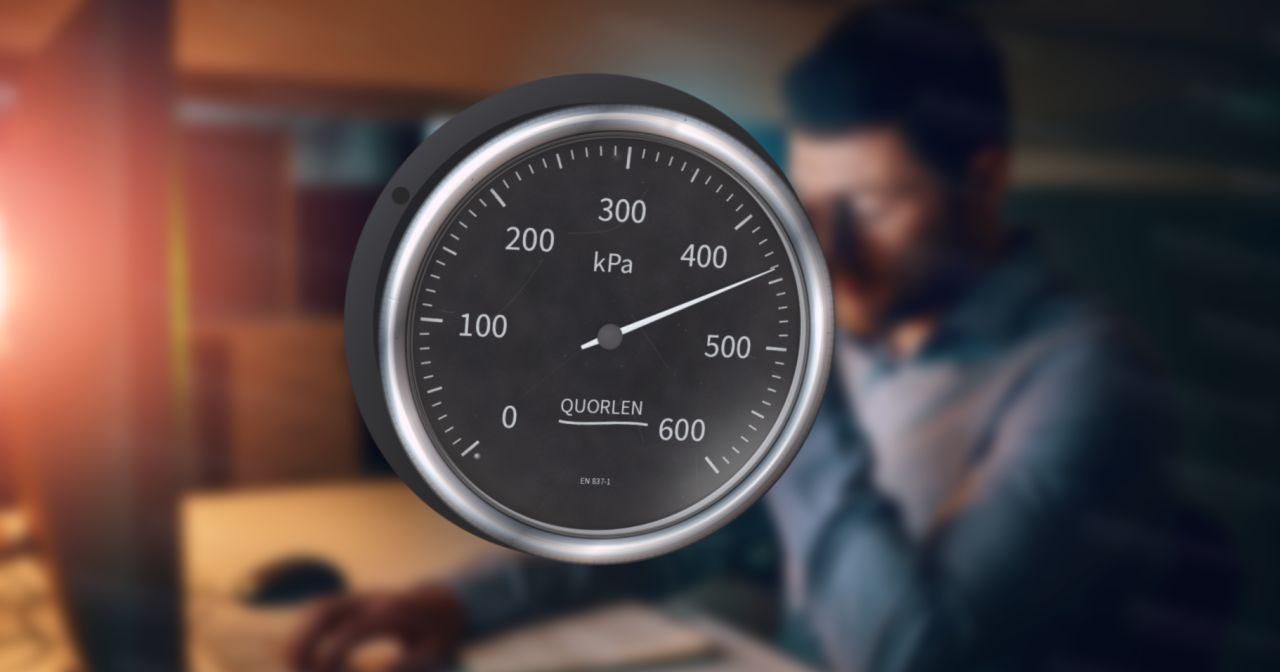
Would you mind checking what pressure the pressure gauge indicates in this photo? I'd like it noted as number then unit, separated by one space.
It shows 440 kPa
